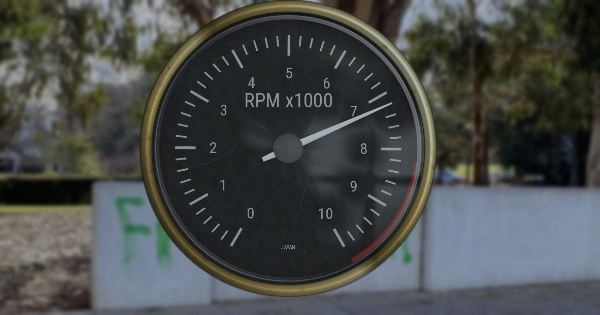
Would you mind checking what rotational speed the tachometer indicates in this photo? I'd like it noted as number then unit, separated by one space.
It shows 7200 rpm
